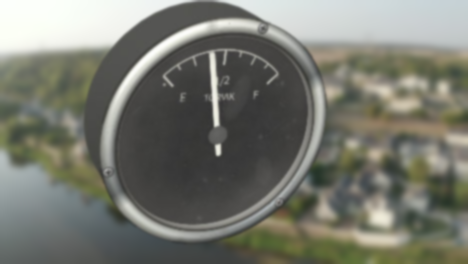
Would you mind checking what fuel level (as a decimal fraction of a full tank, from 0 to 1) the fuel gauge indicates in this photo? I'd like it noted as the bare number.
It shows 0.375
